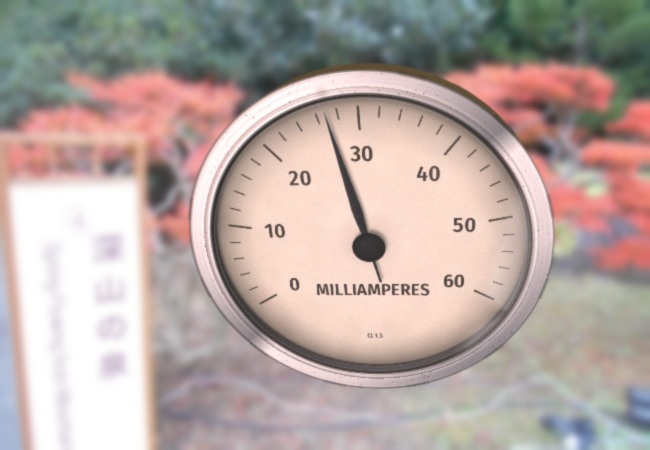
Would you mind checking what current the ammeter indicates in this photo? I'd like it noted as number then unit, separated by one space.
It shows 27 mA
